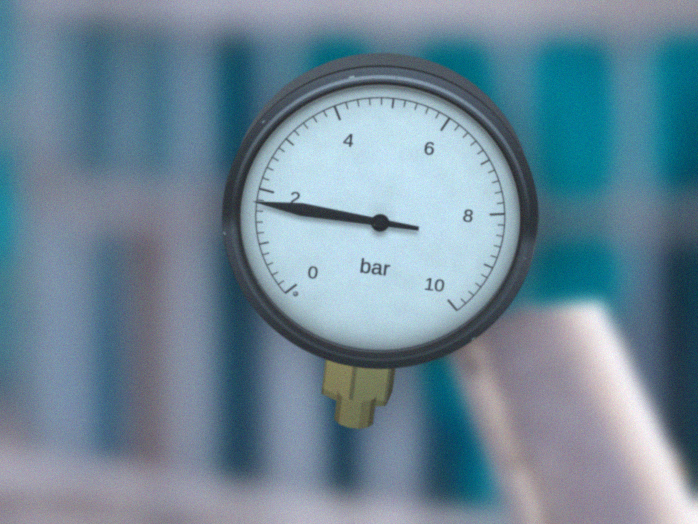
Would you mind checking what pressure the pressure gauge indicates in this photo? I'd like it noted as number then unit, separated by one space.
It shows 1.8 bar
